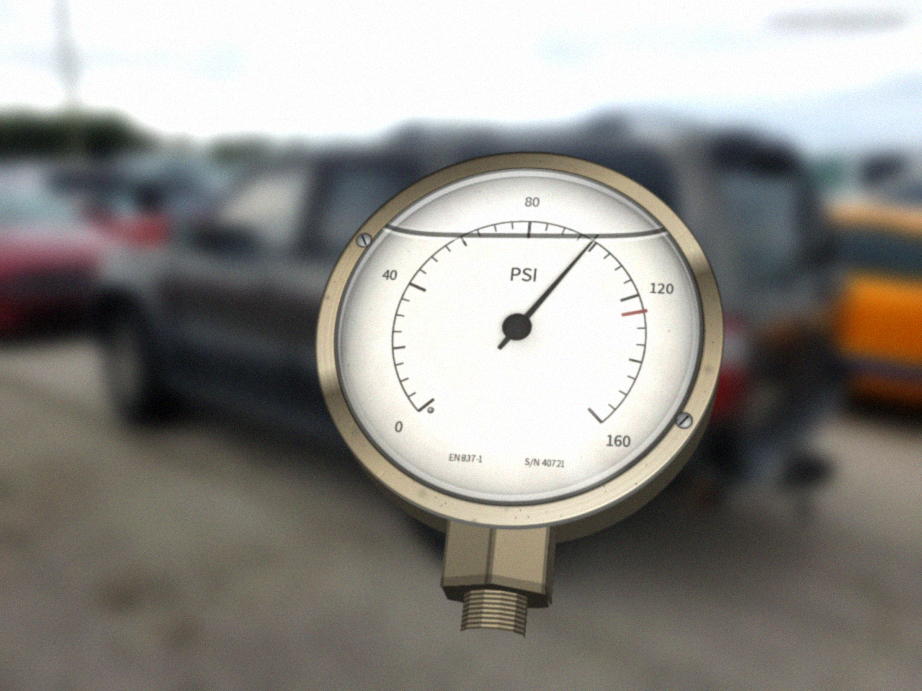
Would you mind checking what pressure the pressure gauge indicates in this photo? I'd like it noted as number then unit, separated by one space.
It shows 100 psi
